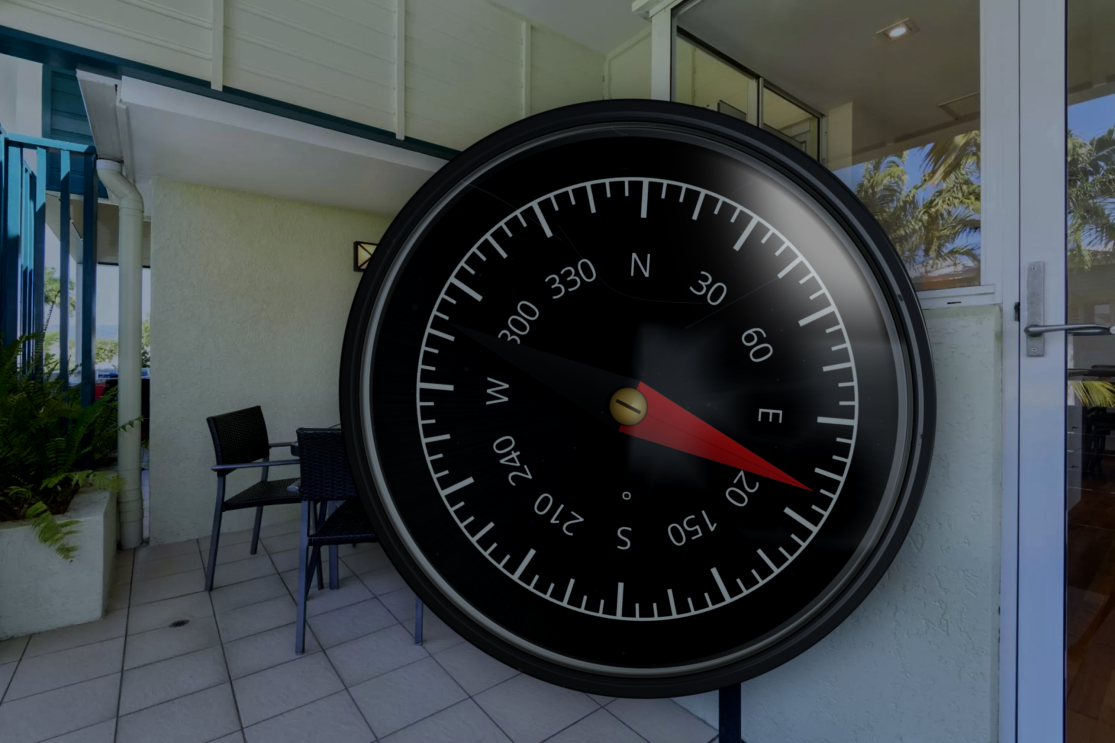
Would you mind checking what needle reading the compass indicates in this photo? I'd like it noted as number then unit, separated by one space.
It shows 110 °
